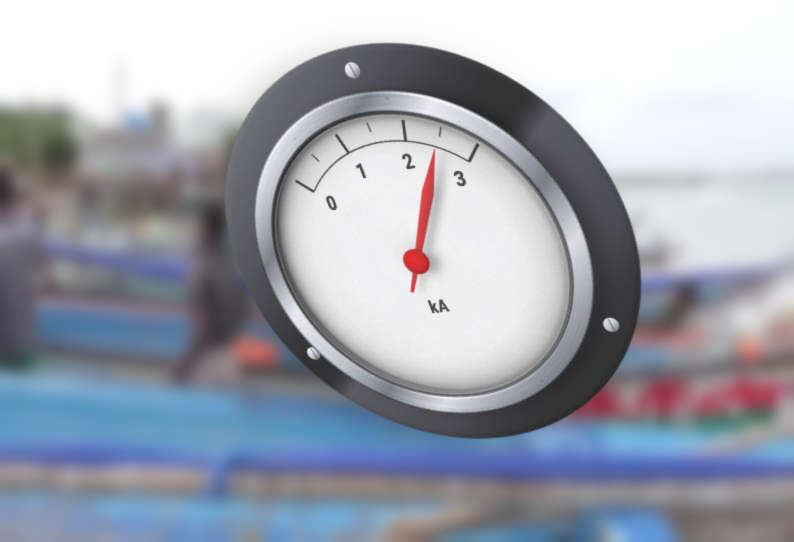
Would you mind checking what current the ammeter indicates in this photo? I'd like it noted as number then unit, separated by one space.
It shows 2.5 kA
